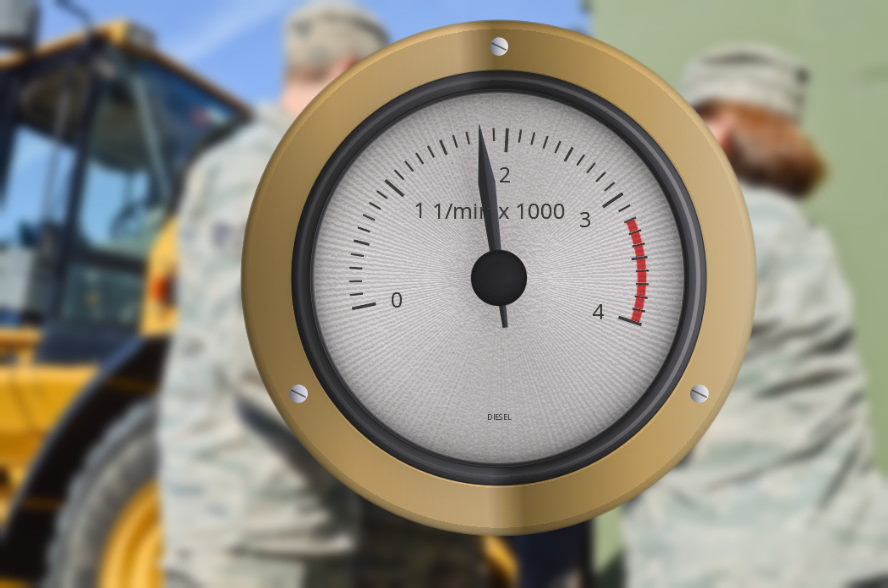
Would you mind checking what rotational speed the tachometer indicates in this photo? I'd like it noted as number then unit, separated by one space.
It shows 1800 rpm
